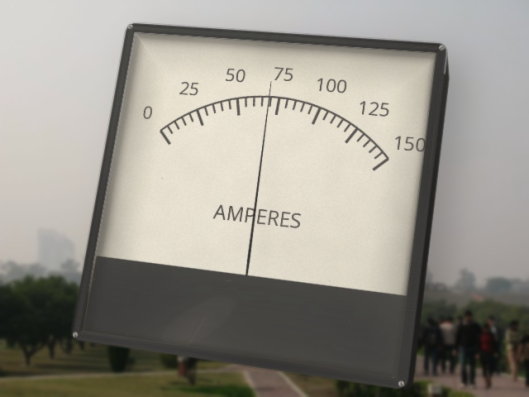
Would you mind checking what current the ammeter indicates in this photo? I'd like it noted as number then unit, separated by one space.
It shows 70 A
